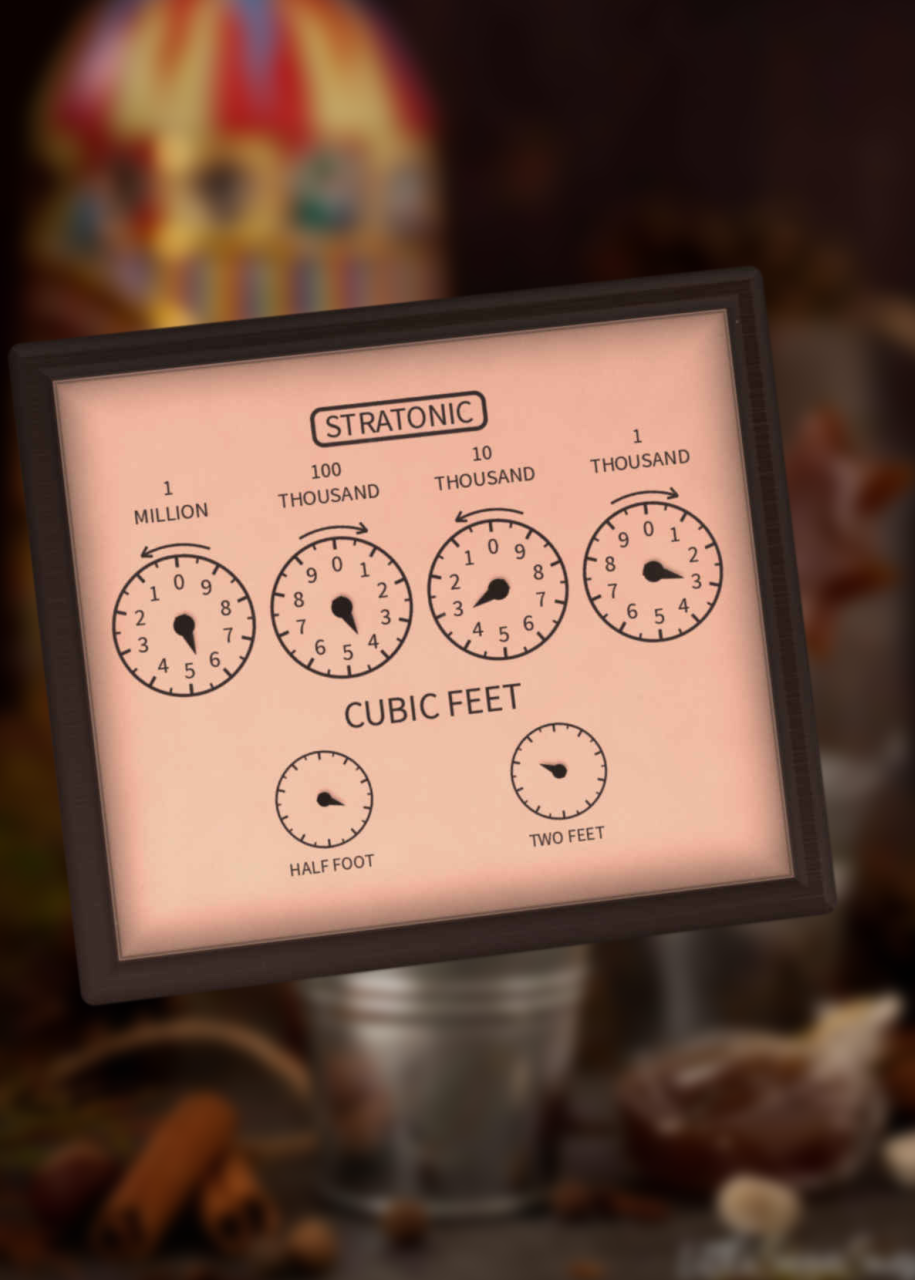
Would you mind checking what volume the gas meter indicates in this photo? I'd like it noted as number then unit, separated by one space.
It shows 543300 ft³
